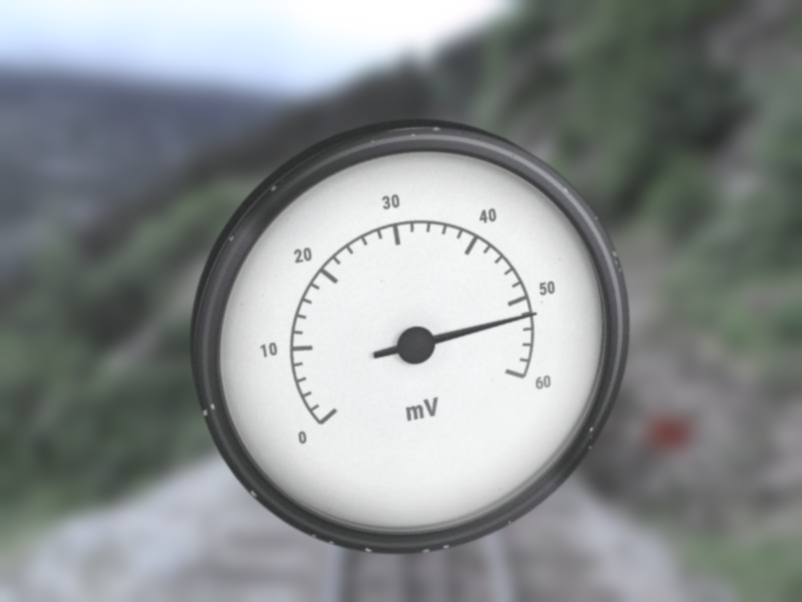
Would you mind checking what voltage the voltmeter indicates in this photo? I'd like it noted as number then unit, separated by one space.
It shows 52 mV
